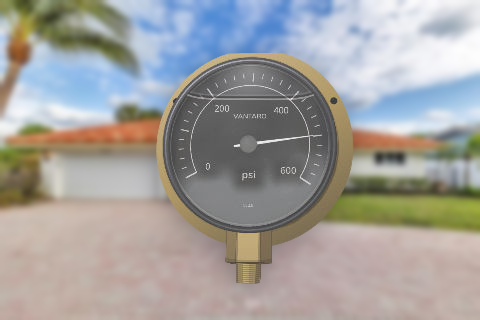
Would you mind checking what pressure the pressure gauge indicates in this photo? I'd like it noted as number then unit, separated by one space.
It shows 500 psi
